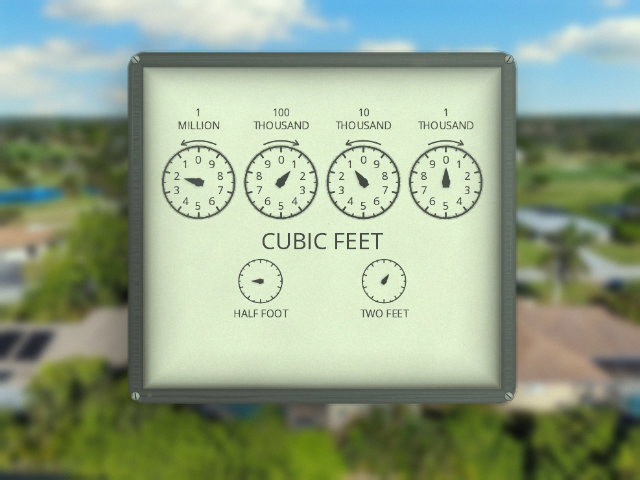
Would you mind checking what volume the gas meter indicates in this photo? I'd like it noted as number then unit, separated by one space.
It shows 211000 ft³
